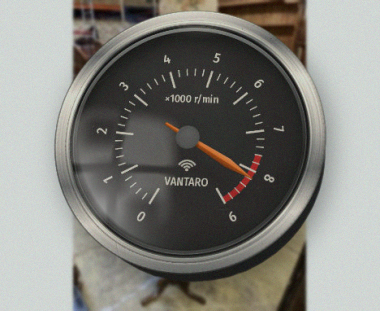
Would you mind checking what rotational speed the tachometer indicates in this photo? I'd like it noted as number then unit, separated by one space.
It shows 8200 rpm
